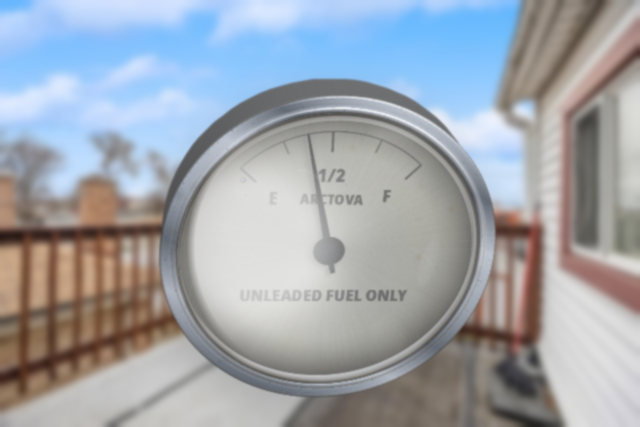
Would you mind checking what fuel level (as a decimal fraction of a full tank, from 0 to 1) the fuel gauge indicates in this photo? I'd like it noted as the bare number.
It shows 0.375
